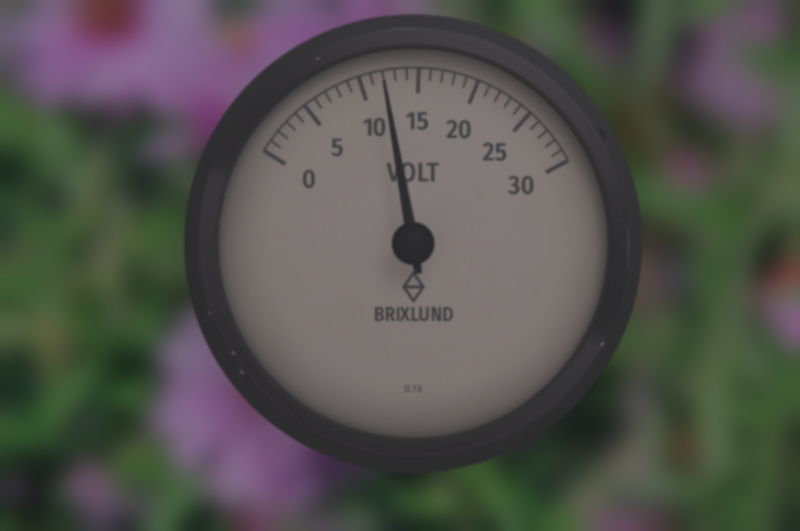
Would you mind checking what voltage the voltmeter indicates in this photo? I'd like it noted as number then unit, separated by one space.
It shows 12 V
